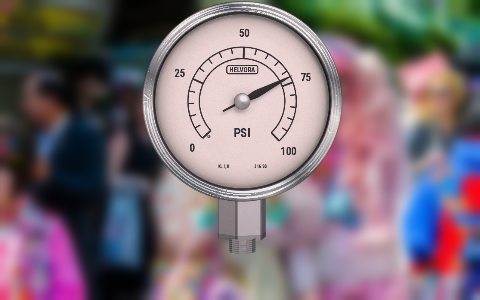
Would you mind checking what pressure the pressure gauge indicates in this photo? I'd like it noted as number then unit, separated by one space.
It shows 72.5 psi
